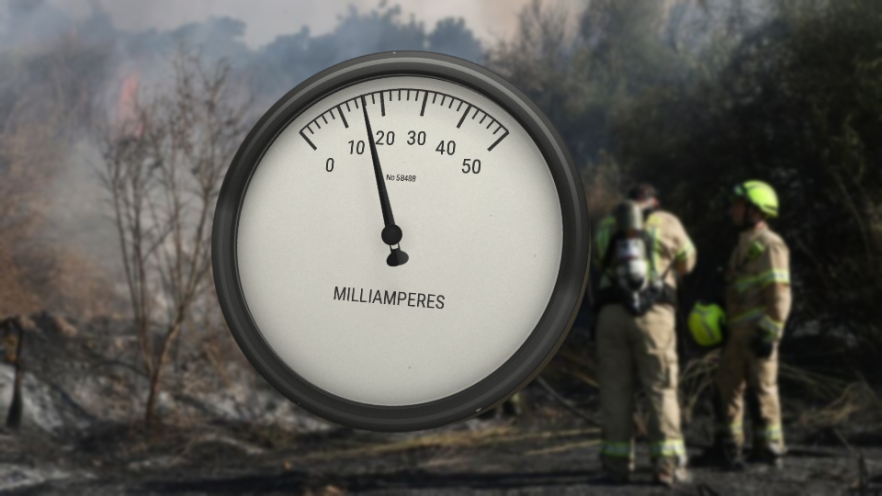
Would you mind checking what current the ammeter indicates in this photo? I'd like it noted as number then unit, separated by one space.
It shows 16 mA
